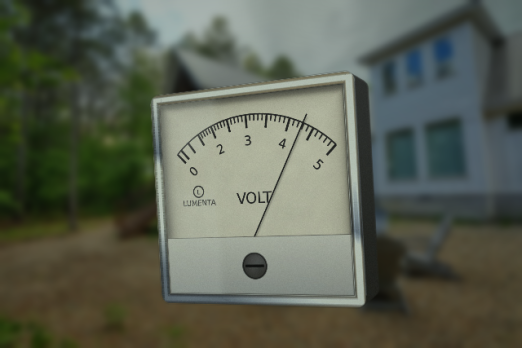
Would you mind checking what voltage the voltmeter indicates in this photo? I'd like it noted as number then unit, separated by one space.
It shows 4.3 V
